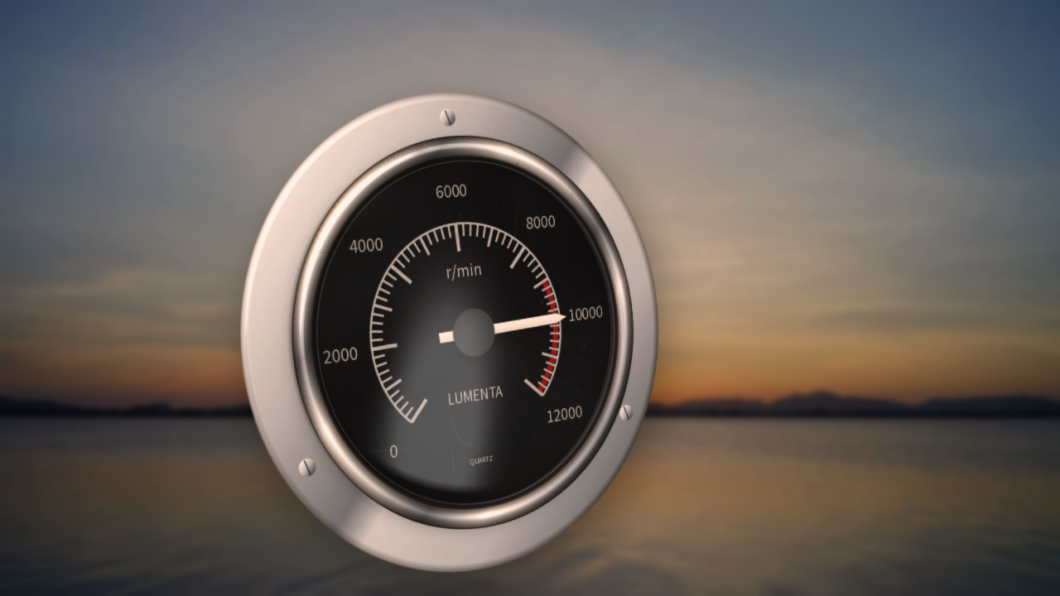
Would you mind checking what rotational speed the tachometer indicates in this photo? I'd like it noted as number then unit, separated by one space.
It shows 10000 rpm
